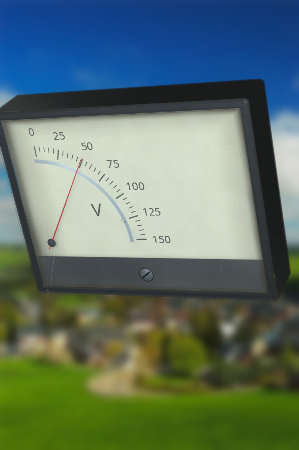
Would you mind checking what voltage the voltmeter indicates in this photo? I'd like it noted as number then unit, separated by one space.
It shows 50 V
